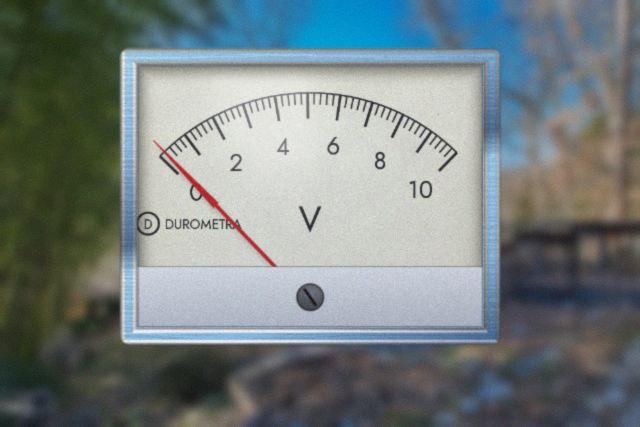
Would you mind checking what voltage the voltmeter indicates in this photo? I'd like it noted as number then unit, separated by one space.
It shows 0.2 V
